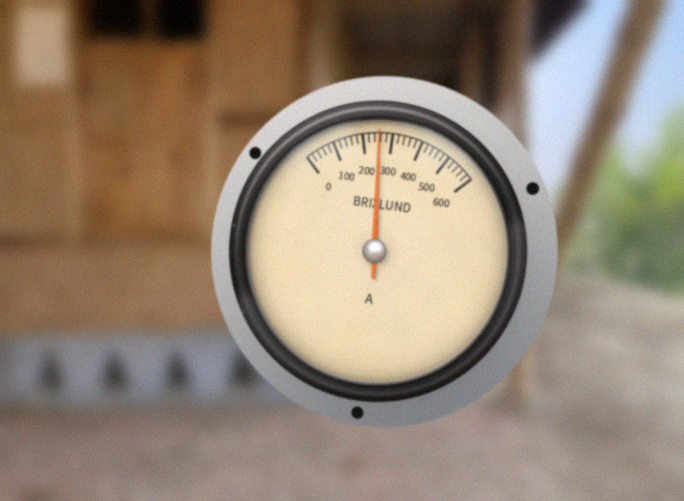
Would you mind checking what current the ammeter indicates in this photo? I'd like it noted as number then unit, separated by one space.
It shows 260 A
